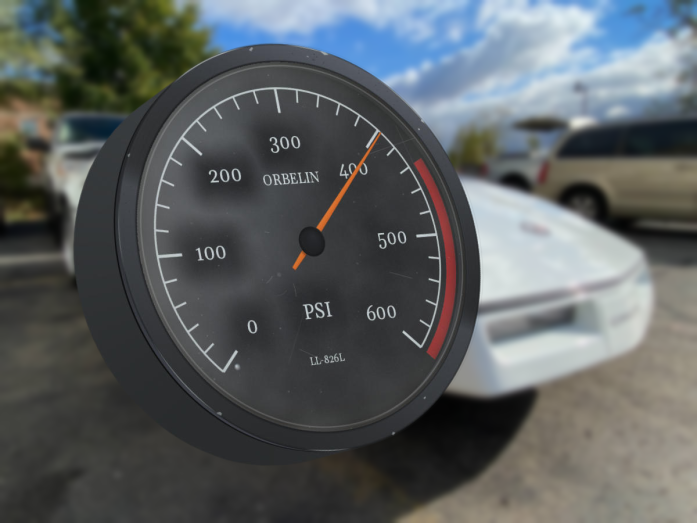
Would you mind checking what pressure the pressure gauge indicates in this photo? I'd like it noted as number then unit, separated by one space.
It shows 400 psi
